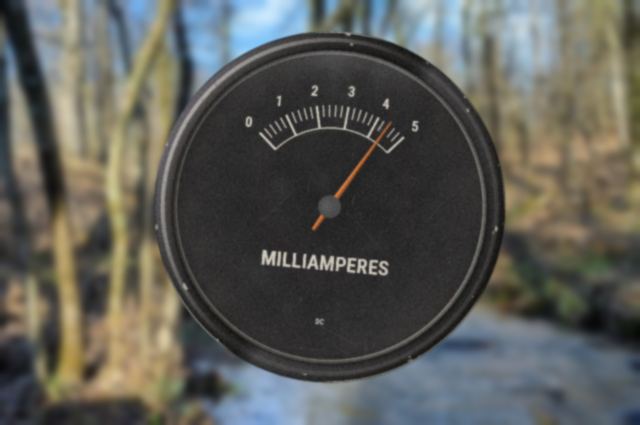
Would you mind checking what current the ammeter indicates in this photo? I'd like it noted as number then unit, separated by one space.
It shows 4.4 mA
